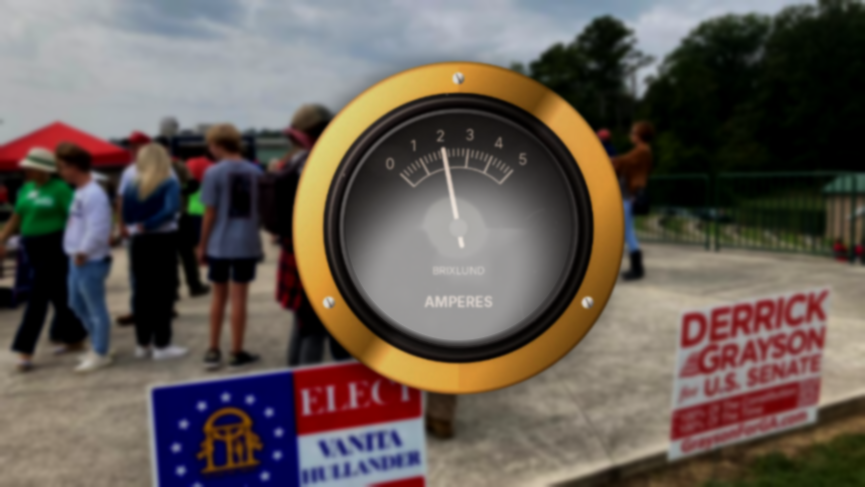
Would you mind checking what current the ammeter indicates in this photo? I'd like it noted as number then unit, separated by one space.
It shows 2 A
